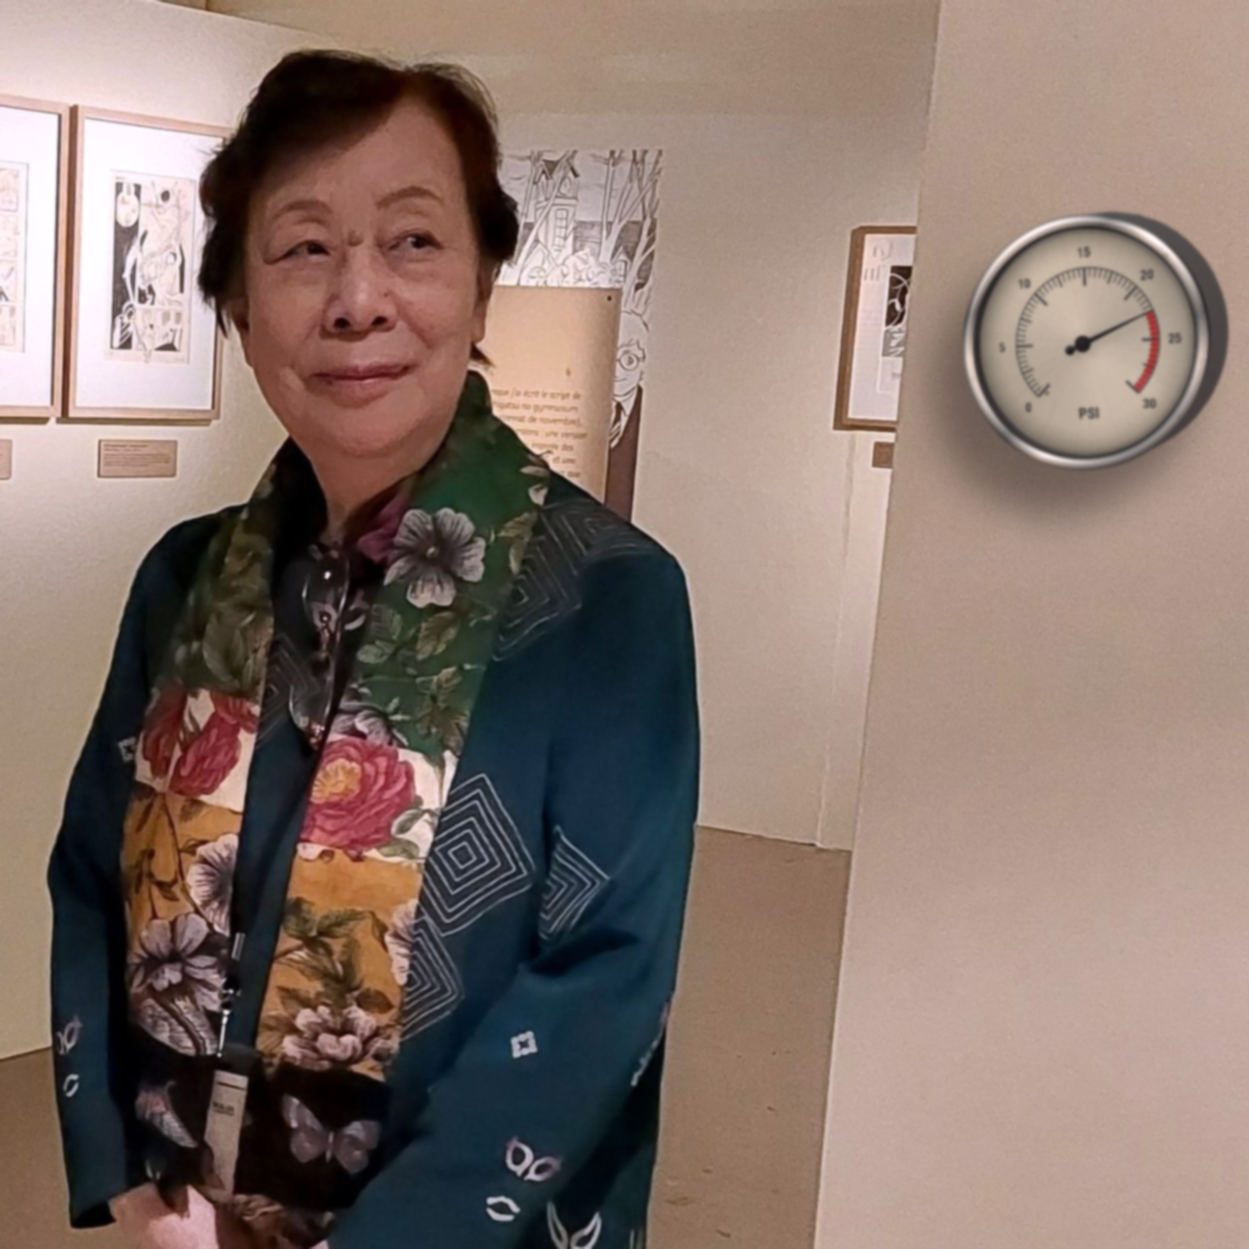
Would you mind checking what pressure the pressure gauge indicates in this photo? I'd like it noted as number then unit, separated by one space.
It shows 22.5 psi
